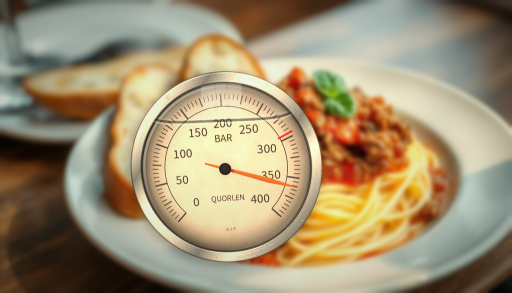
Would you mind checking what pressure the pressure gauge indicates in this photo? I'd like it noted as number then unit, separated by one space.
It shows 360 bar
